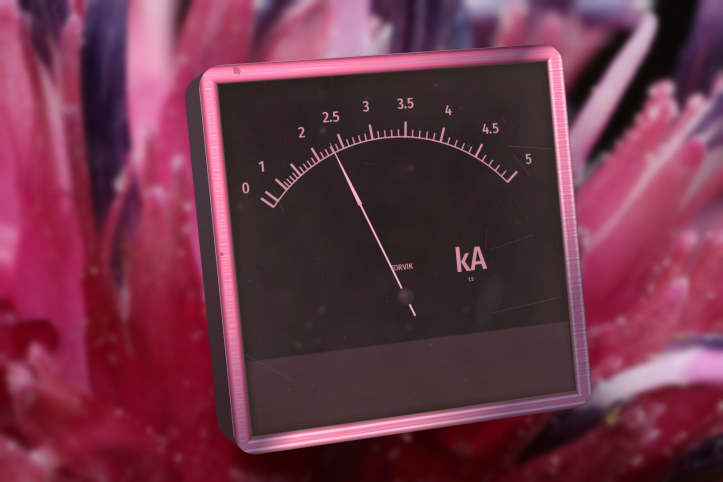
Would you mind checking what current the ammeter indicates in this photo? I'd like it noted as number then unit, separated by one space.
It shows 2.3 kA
